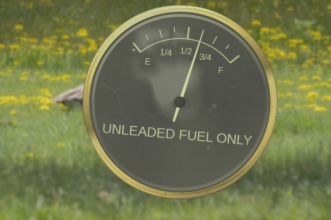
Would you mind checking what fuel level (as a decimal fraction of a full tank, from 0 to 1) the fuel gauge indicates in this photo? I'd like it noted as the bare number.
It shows 0.625
